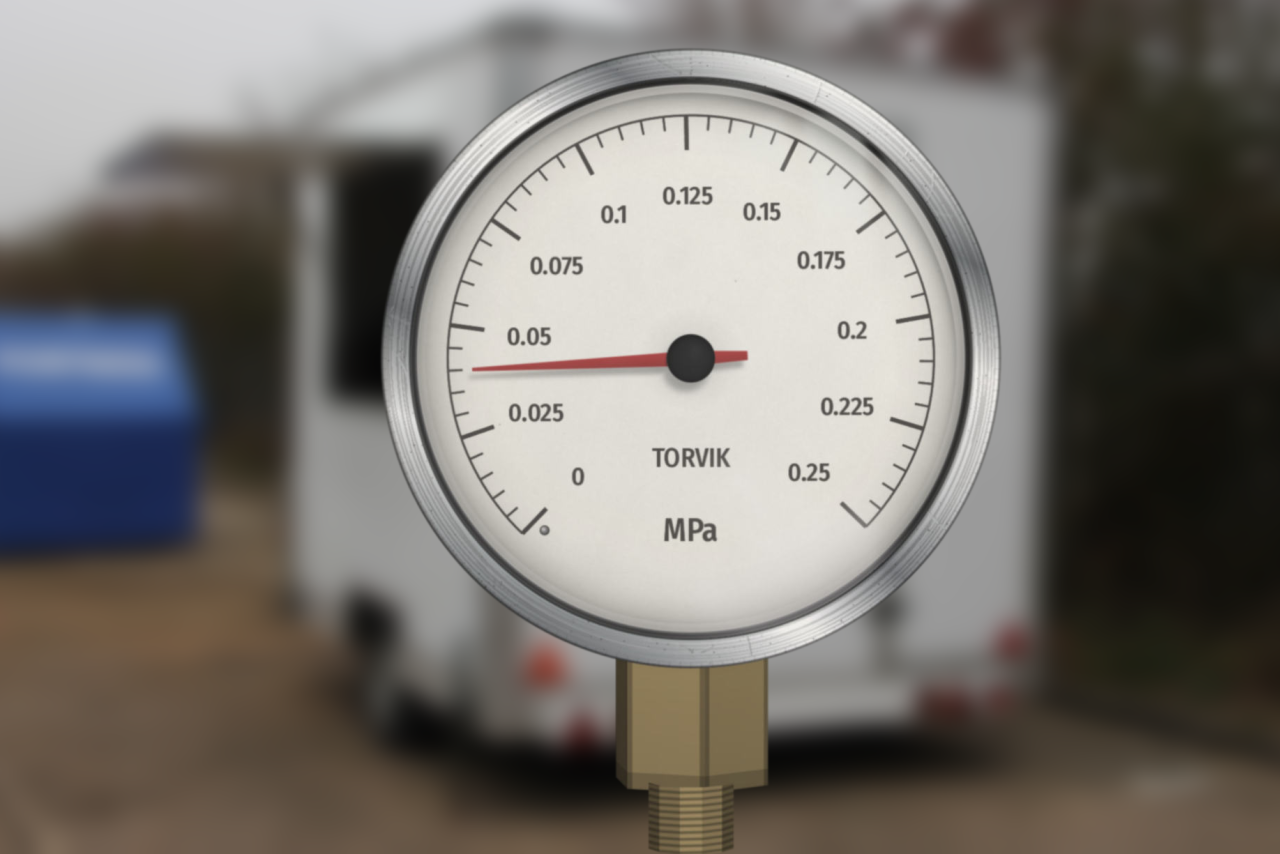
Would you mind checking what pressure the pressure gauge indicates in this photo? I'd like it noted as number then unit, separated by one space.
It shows 0.04 MPa
